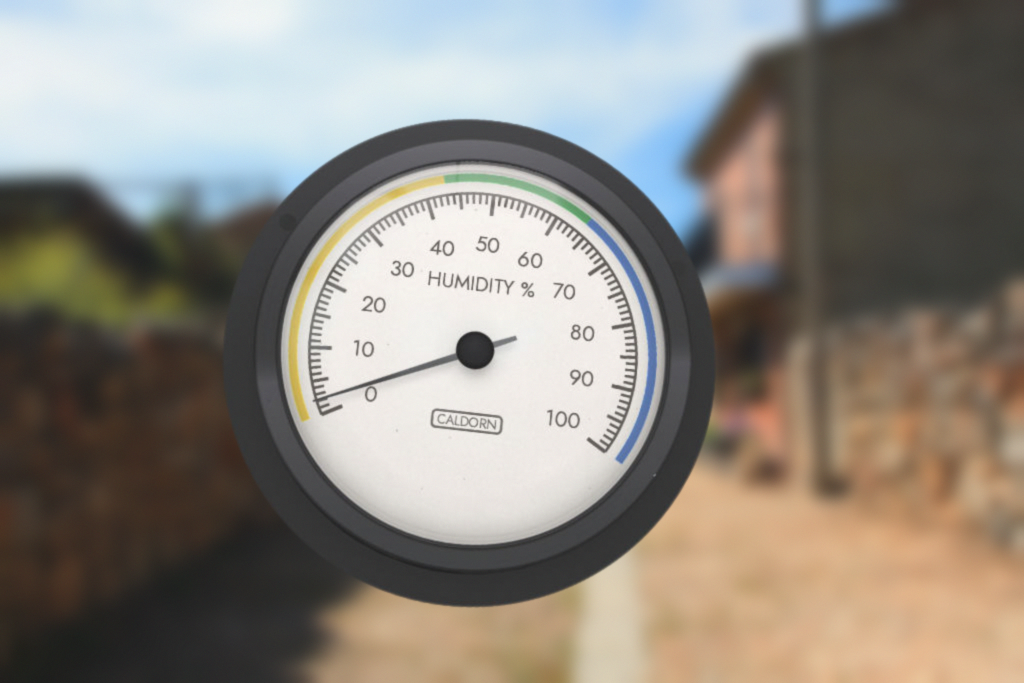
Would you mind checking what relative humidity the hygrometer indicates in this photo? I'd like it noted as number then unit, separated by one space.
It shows 2 %
